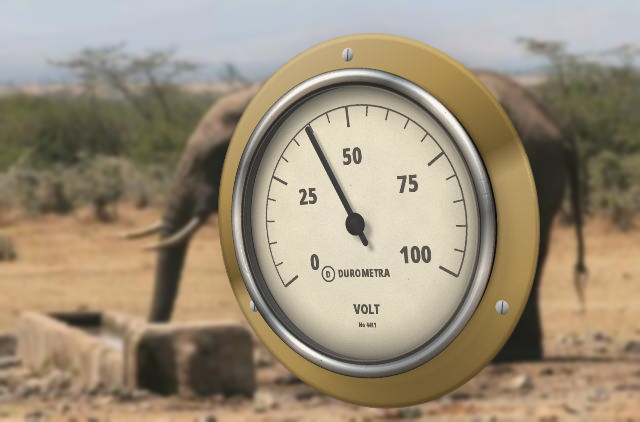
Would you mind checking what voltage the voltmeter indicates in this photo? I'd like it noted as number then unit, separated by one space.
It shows 40 V
